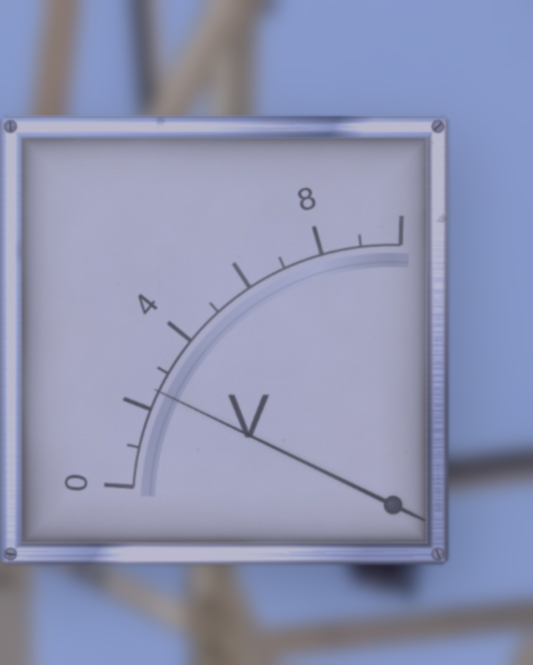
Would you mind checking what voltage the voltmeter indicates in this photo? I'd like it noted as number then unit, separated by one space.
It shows 2.5 V
